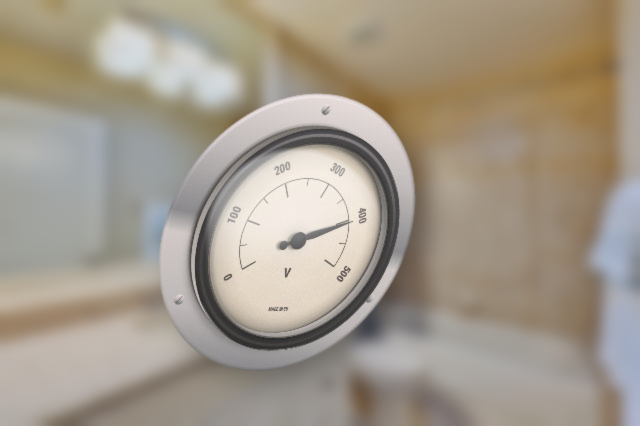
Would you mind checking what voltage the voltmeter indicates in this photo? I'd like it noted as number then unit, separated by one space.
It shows 400 V
